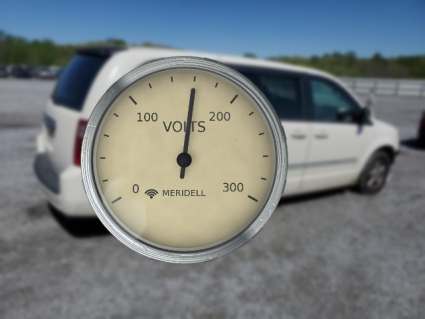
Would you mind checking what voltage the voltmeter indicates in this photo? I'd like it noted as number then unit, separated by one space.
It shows 160 V
